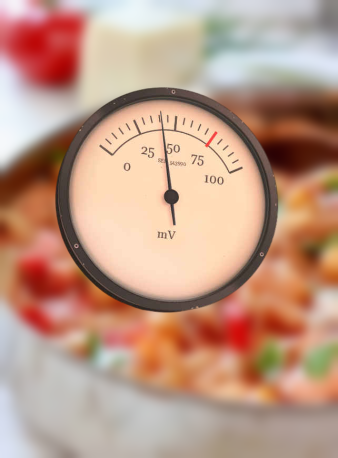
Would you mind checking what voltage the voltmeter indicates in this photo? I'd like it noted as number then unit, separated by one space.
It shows 40 mV
